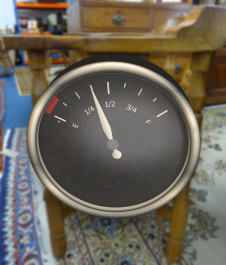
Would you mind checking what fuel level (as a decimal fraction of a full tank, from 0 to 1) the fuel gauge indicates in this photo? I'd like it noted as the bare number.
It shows 0.375
